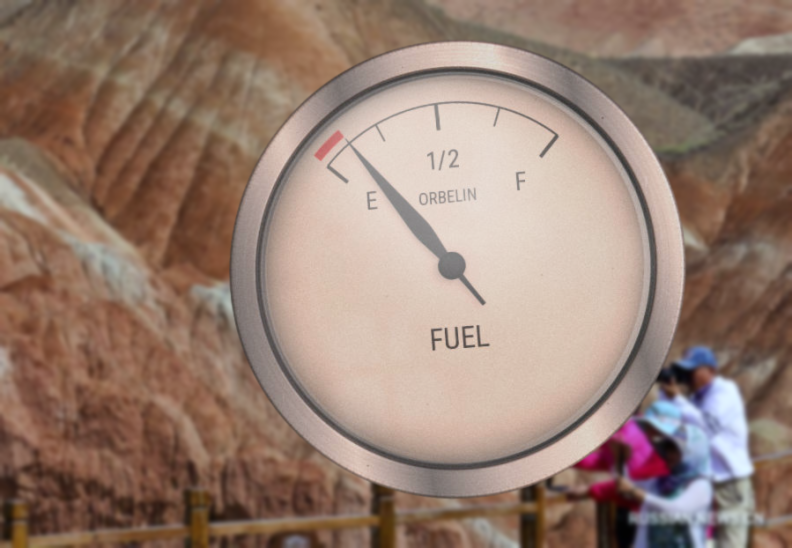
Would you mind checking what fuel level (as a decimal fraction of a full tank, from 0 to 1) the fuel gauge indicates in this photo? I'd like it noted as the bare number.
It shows 0.125
